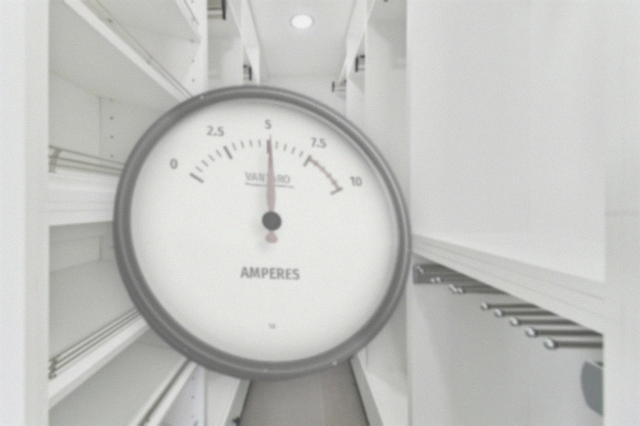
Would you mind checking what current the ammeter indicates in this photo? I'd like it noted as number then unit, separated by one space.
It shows 5 A
